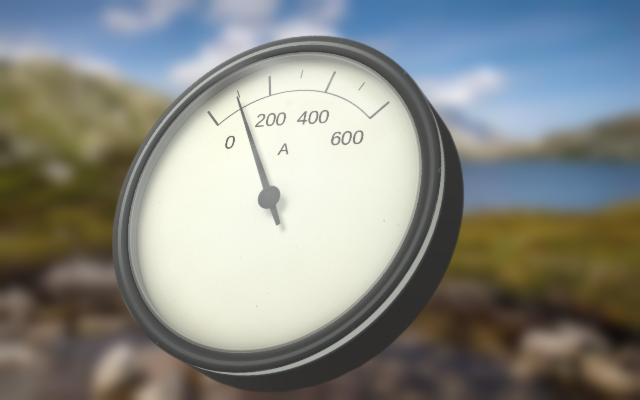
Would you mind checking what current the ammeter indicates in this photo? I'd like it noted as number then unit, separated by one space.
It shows 100 A
